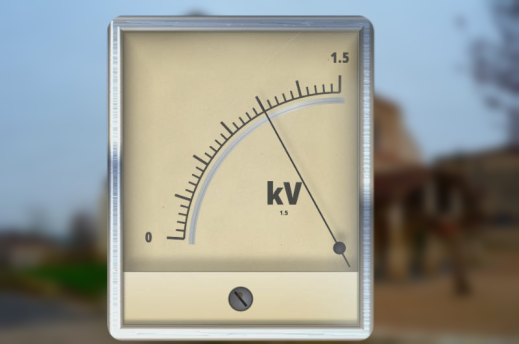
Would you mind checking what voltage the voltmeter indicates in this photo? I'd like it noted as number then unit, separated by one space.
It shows 1 kV
